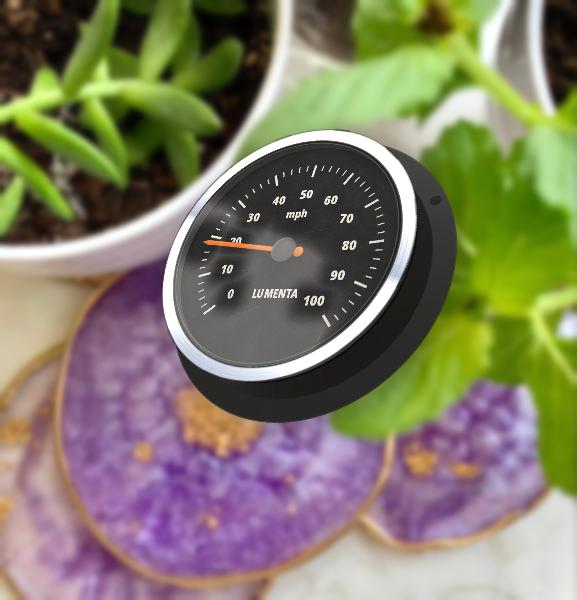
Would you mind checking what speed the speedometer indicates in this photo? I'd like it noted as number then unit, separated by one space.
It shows 18 mph
